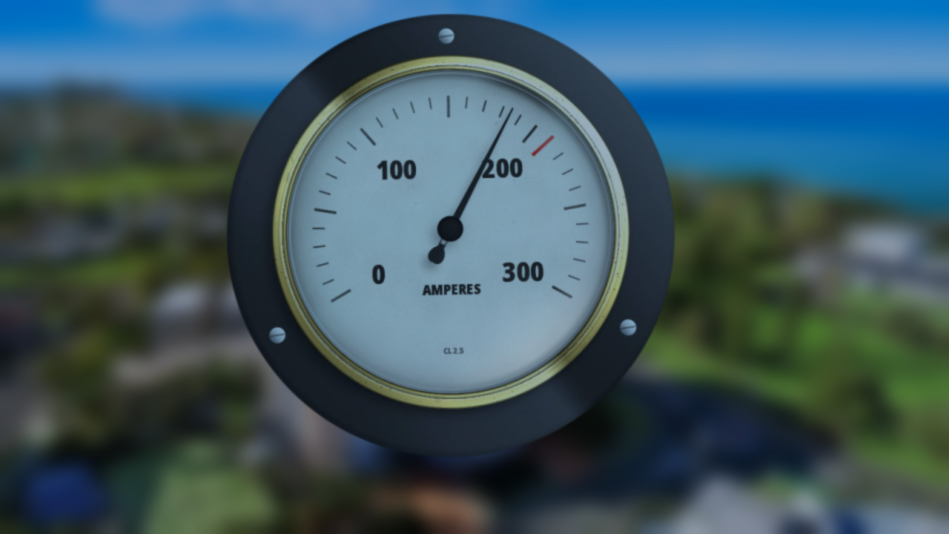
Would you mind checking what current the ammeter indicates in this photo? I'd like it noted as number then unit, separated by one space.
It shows 185 A
